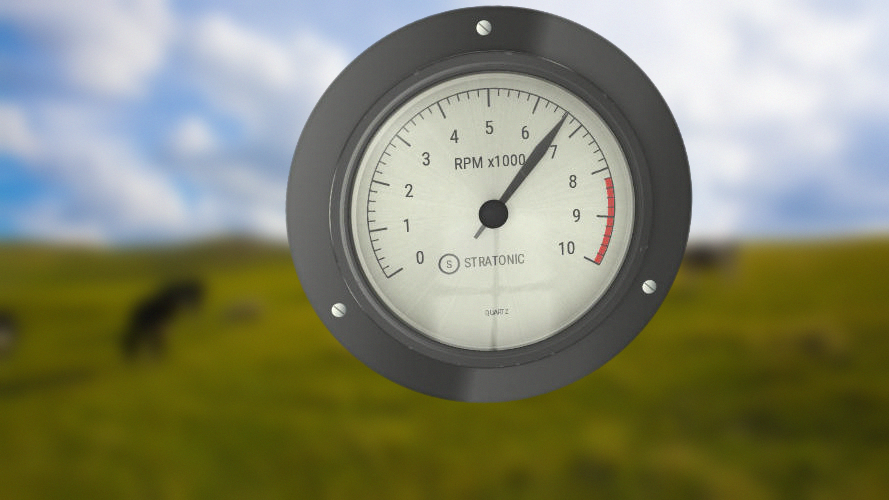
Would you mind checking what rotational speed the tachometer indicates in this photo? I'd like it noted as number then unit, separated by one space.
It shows 6600 rpm
